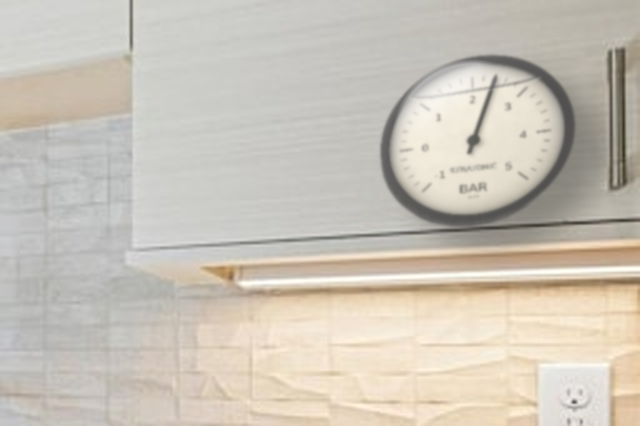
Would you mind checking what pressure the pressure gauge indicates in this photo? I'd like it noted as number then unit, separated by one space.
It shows 2.4 bar
